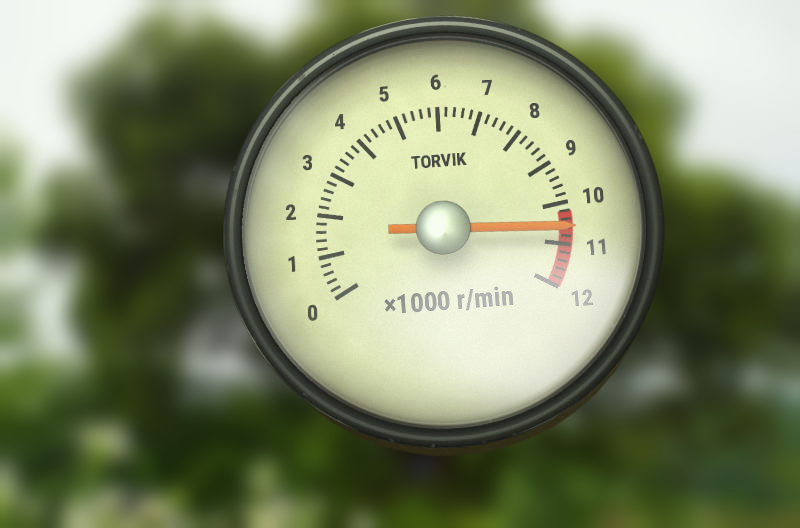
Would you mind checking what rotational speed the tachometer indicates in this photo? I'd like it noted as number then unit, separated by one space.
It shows 10600 rpm
